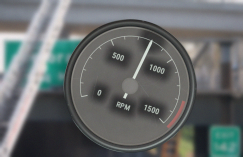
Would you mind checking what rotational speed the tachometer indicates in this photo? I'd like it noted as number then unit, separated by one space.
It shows 800 rpm
